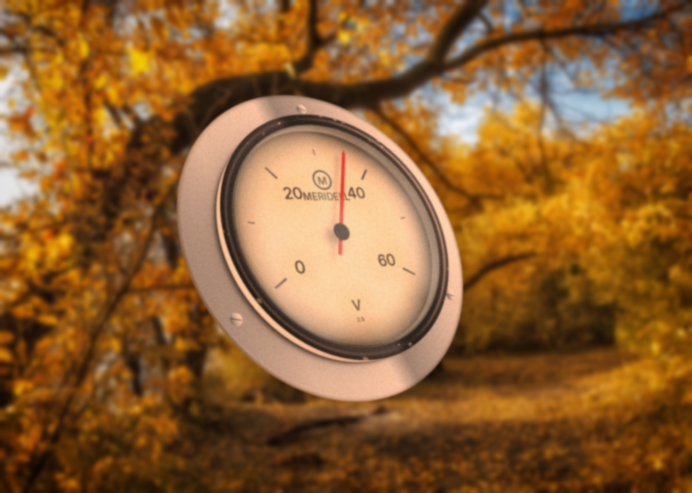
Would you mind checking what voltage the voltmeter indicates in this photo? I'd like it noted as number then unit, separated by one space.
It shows 35 V
